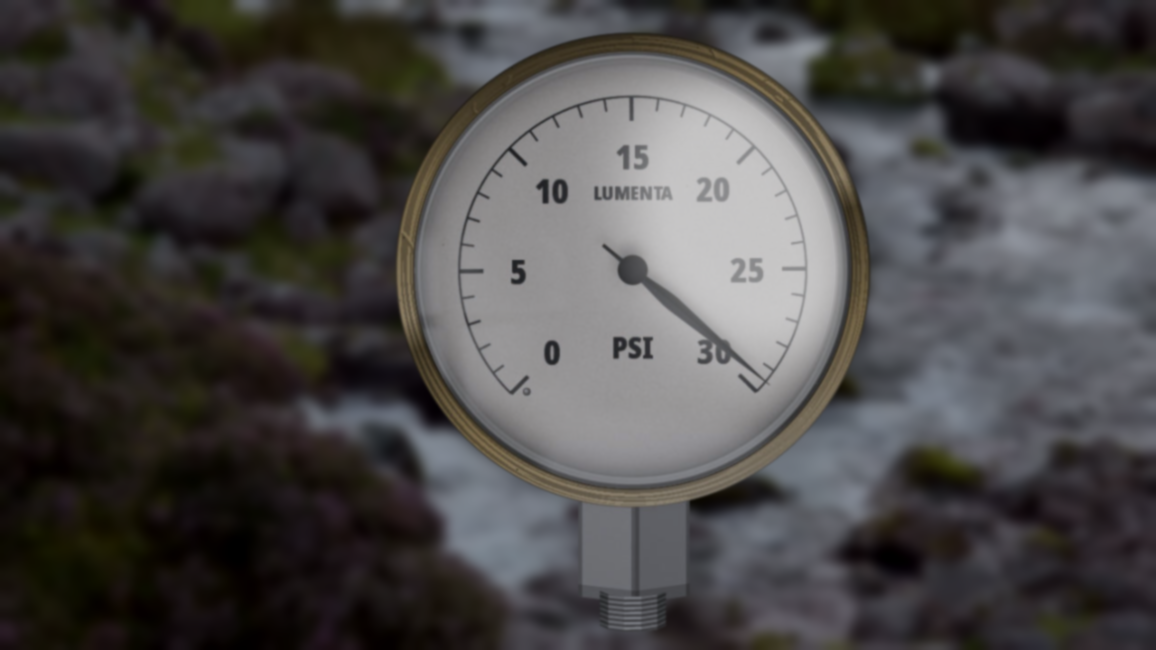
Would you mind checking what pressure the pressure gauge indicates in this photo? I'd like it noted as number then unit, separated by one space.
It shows 29.5 psi
